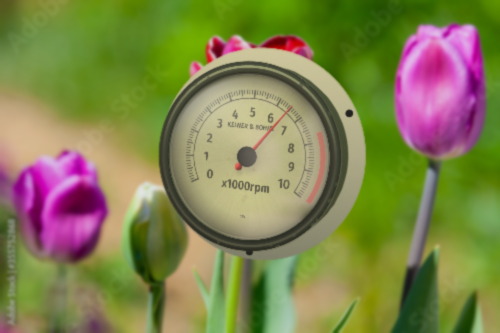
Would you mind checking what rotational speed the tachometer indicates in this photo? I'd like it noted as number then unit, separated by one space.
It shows 6500 rpm
